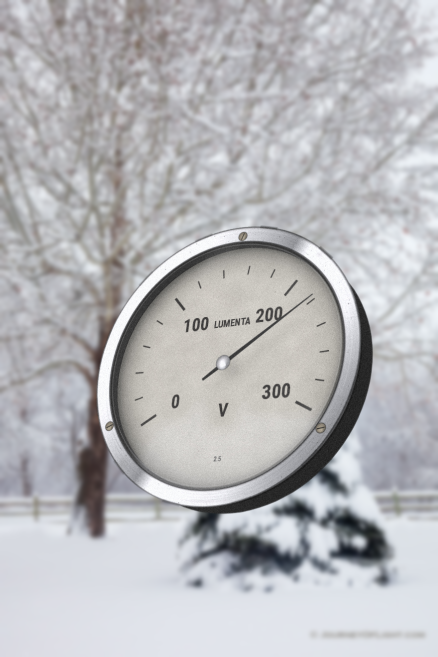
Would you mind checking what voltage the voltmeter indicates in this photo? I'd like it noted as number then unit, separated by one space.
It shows 220 V
